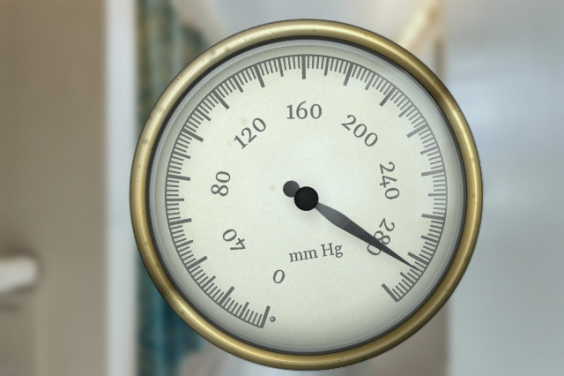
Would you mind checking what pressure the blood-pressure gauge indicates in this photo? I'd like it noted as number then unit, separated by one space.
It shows 284 mmHg
